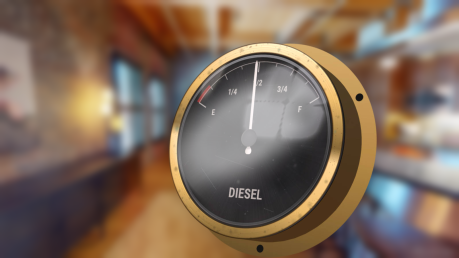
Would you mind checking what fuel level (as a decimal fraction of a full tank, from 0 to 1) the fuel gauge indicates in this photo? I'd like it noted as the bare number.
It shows 0.5
